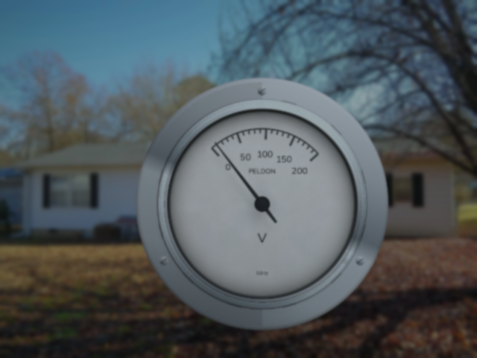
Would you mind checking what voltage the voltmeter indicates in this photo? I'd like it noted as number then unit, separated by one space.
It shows 10 V
